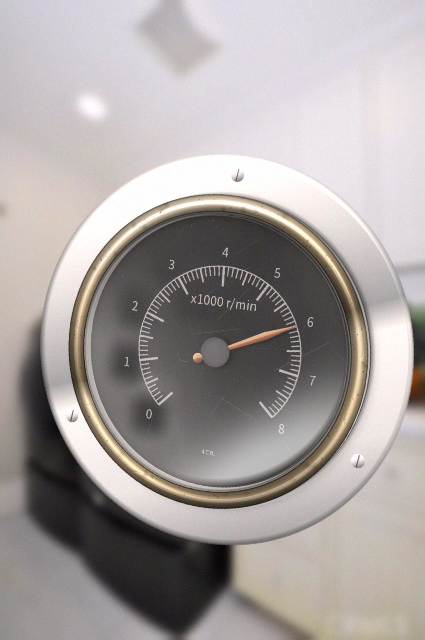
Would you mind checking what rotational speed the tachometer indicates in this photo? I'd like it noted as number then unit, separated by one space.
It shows 6000 rpm
